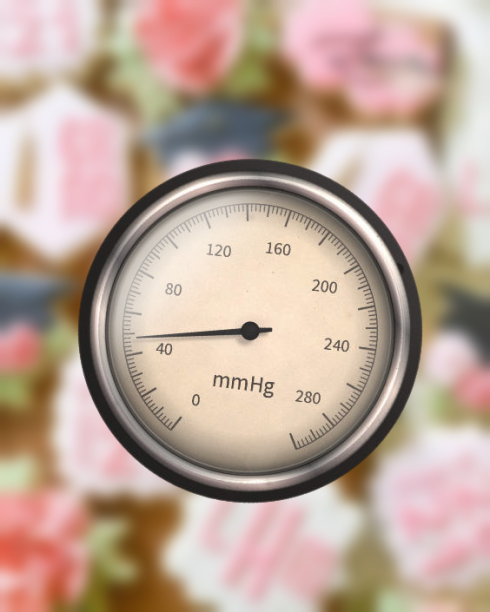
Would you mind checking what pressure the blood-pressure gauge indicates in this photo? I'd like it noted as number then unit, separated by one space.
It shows 48 mmHg
